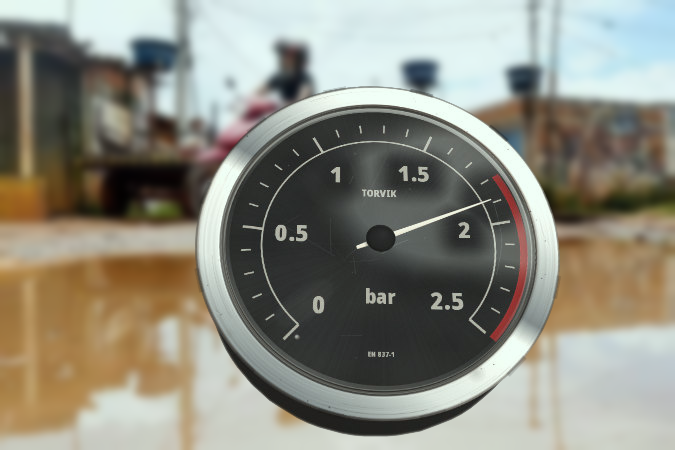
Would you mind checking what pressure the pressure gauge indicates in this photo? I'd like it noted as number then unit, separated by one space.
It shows 1.9 bar
